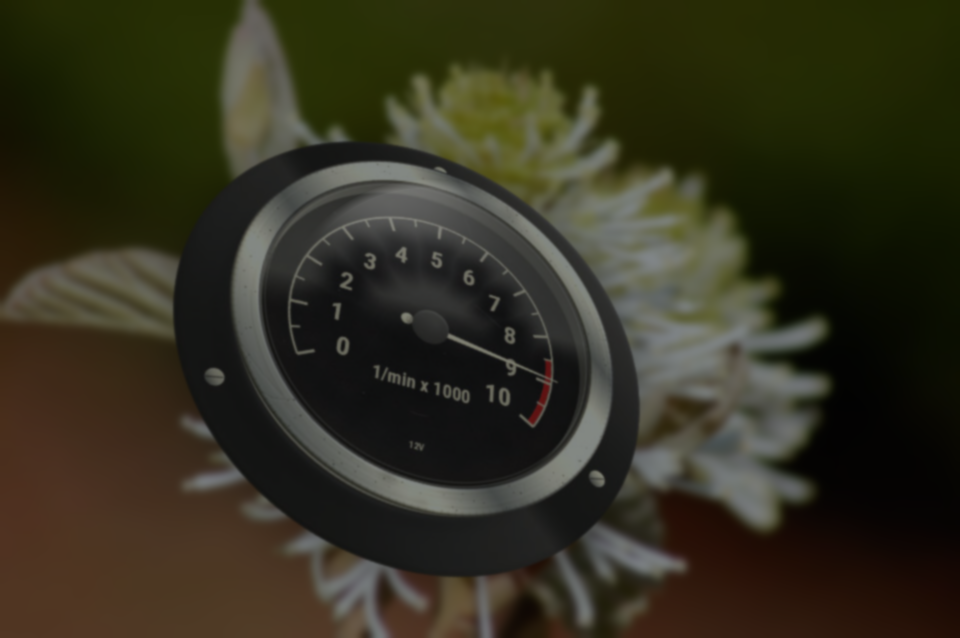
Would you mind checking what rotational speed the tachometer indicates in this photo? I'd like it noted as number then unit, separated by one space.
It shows 9000 rpm
